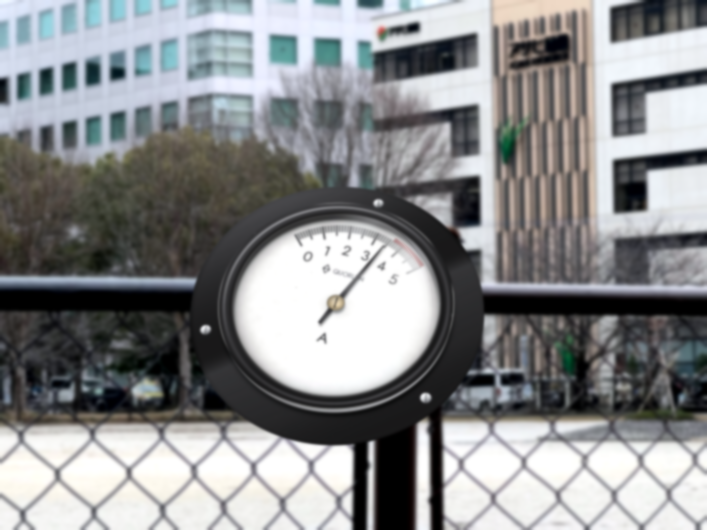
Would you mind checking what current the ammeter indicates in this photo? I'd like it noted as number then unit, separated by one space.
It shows 3.5 A
